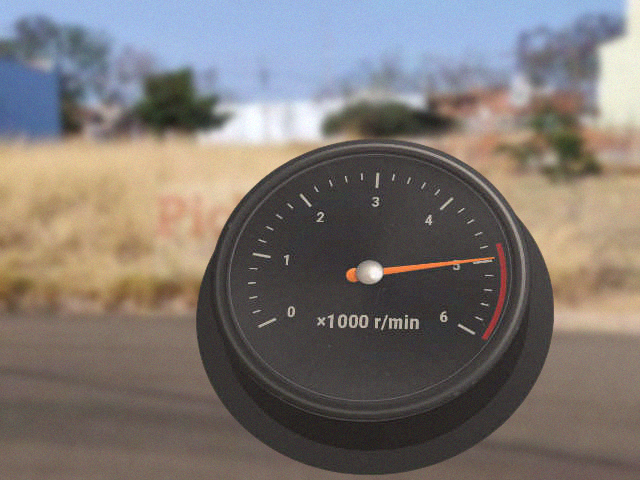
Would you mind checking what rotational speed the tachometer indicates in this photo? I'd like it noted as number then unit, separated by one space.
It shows 5000 rpm
